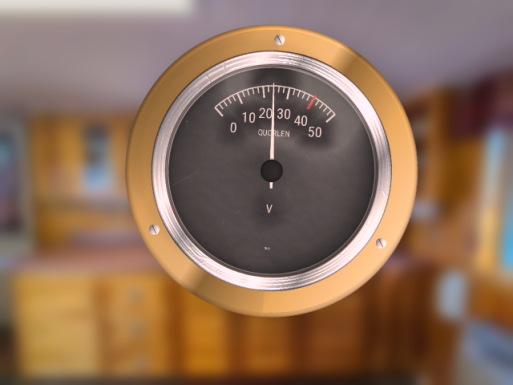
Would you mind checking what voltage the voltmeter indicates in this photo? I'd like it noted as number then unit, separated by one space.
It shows 24 V
